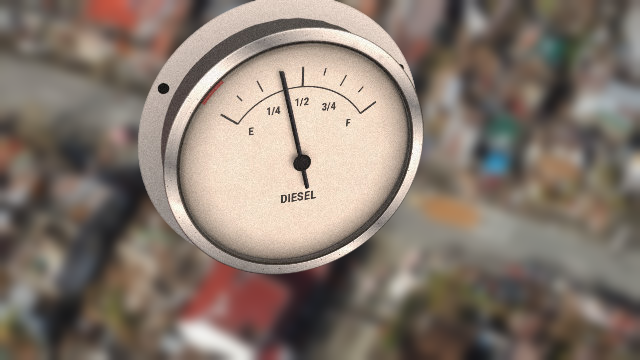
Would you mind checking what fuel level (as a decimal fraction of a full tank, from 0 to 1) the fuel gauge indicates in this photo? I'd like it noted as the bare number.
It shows 0.375
